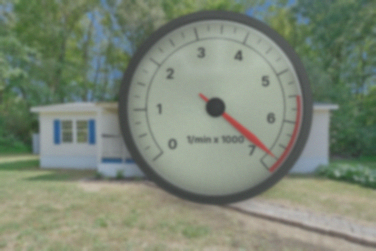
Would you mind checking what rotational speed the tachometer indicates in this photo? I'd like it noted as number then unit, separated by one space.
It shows 6750 rpm
